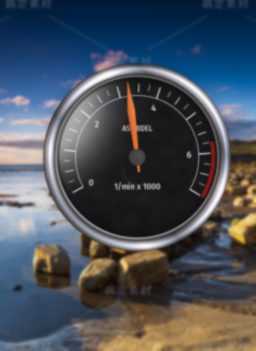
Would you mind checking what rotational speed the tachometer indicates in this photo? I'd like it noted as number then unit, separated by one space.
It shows 3250 rpm
